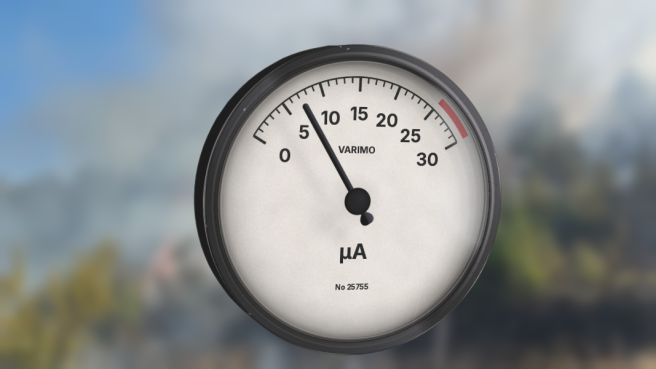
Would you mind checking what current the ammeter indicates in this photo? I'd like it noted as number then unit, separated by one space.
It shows 7 µA
